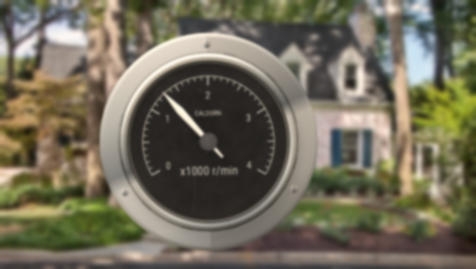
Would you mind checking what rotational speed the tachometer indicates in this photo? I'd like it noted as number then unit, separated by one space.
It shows 1300 rpm
